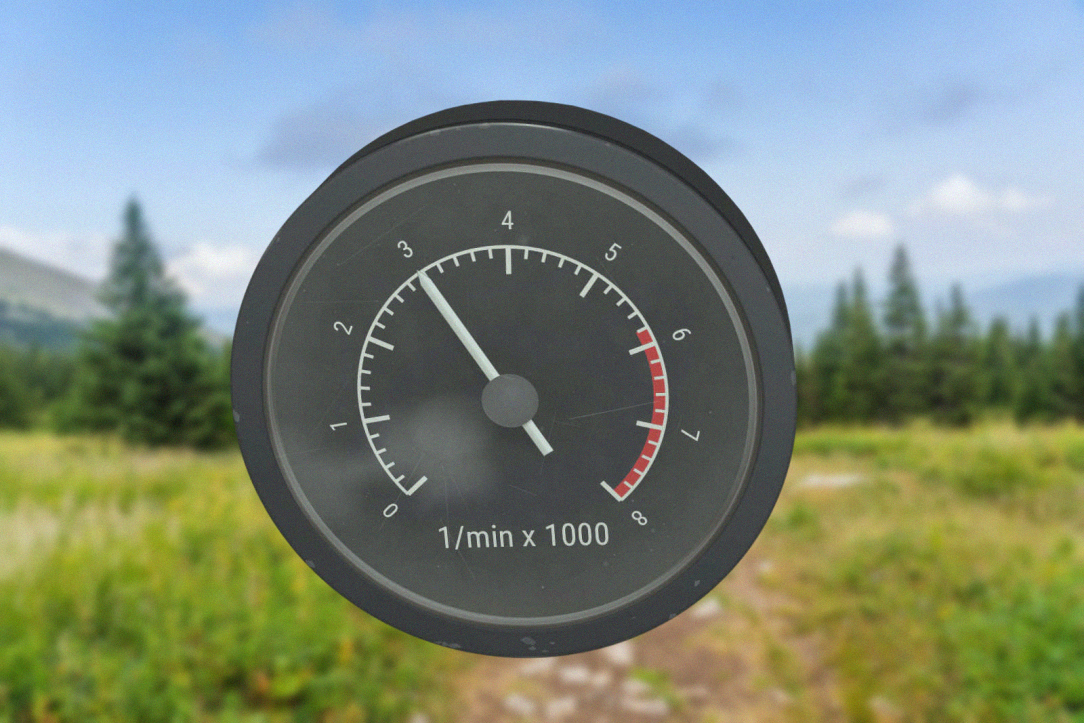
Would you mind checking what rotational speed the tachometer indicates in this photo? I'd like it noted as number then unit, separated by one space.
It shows 3000 rpm
